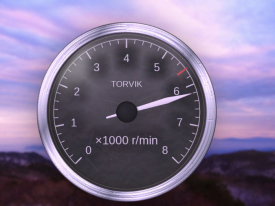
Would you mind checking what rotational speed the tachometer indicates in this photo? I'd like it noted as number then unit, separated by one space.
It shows 6200 rpm
